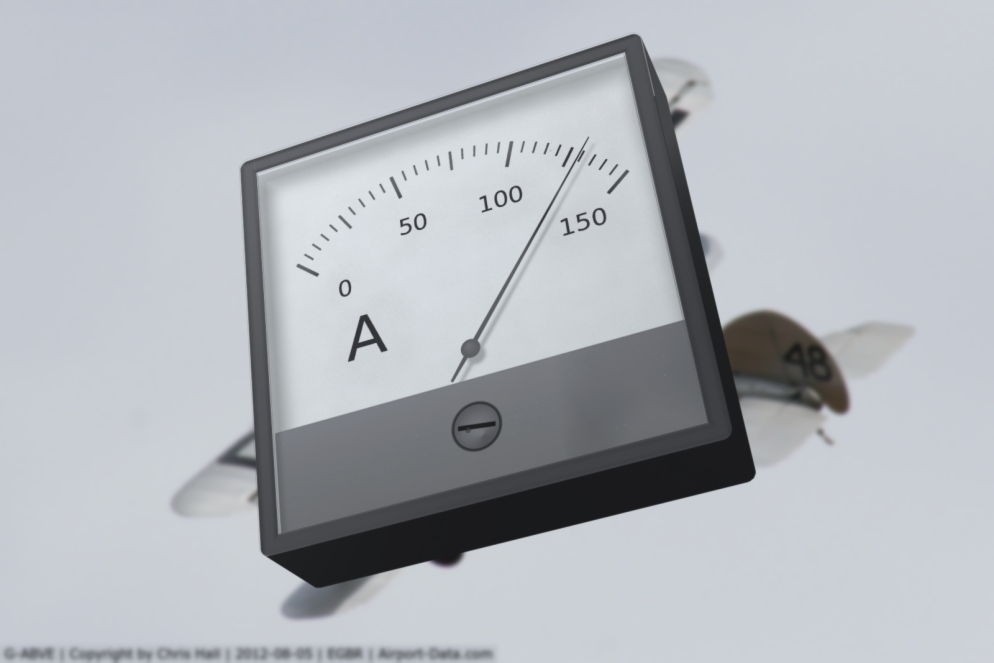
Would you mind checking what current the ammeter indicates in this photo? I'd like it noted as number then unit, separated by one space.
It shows 130 A
